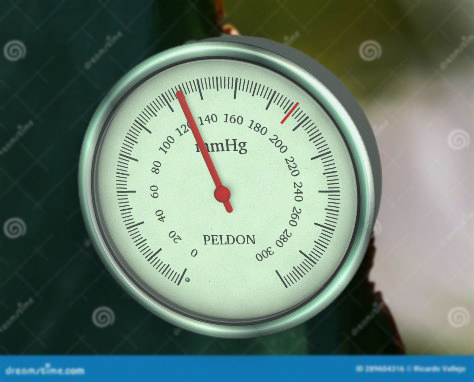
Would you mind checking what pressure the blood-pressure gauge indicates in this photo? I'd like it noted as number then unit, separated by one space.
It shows 130 mmHg
